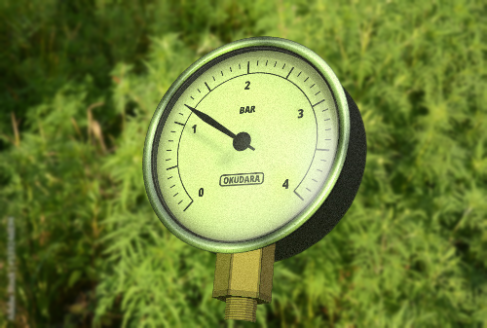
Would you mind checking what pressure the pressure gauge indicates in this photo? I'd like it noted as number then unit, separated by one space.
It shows 1.2 bar
